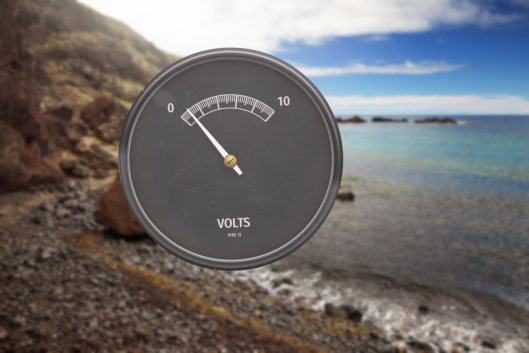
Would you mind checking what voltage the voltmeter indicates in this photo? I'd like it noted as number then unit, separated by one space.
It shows 1 V
